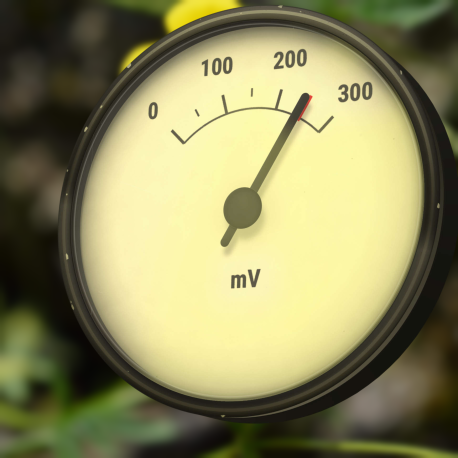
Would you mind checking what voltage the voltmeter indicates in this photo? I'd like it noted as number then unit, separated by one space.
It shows 250 mV
